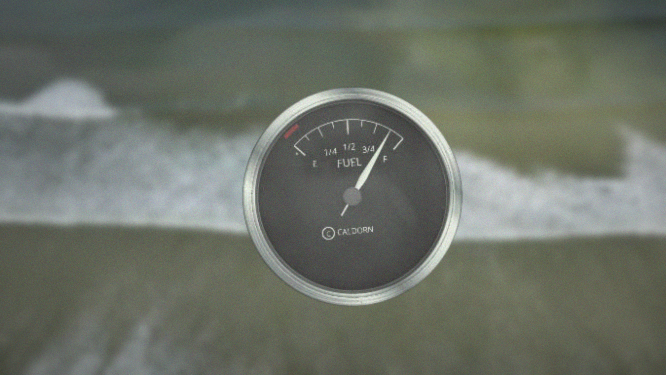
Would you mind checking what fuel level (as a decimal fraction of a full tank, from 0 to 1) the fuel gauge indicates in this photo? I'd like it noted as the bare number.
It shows 0.875
